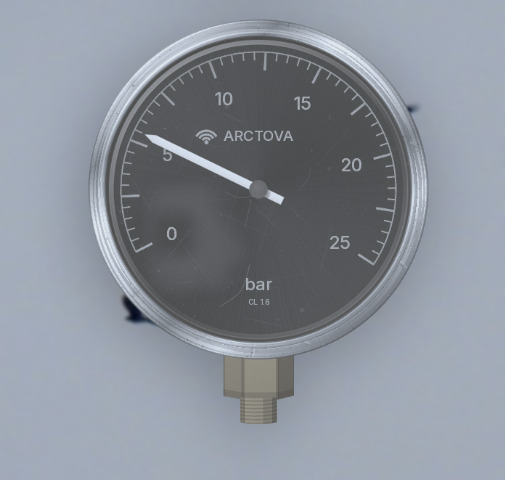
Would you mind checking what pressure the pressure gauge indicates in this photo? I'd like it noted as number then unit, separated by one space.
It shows 5.5 bar
